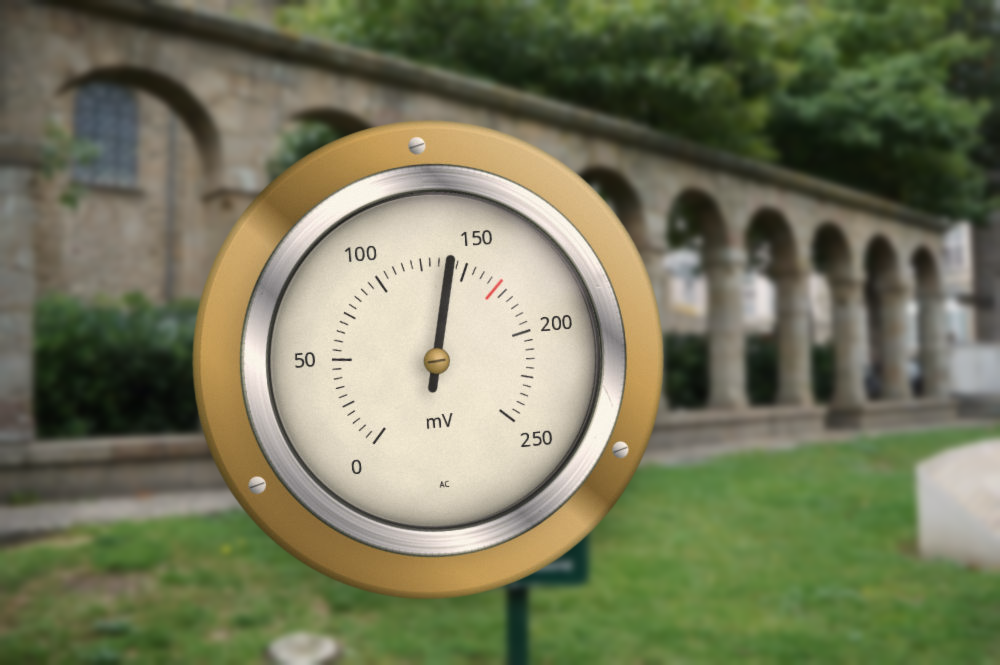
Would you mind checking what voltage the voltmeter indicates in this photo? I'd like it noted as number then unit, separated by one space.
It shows 140 mV
